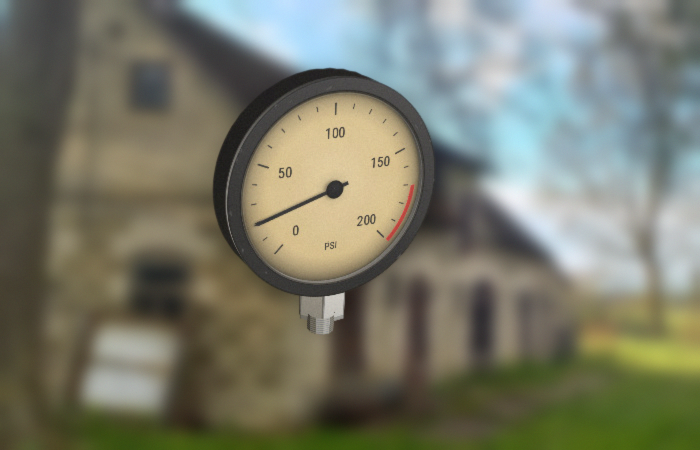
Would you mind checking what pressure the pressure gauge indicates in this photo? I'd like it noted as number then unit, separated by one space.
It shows 20 psi
